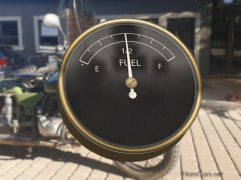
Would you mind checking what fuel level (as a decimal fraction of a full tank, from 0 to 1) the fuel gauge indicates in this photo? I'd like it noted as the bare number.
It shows 0.5
